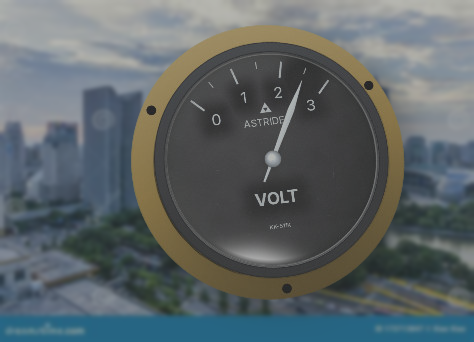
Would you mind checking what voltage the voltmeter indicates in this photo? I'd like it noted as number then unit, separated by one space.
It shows 2.5 V
